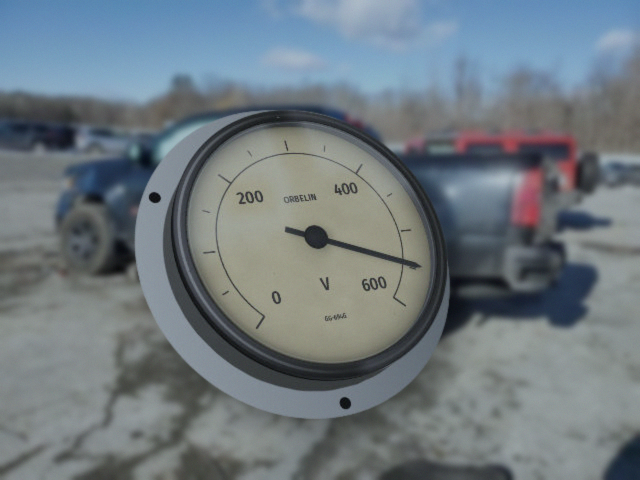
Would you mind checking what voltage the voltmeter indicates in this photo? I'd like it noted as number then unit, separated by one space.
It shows 550 V
